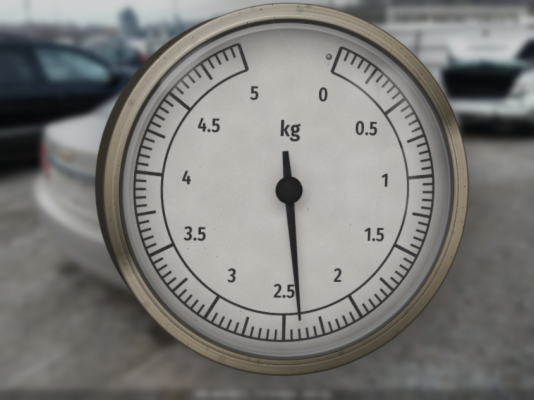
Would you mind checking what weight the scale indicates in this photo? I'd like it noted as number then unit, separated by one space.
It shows 2.4 kg
